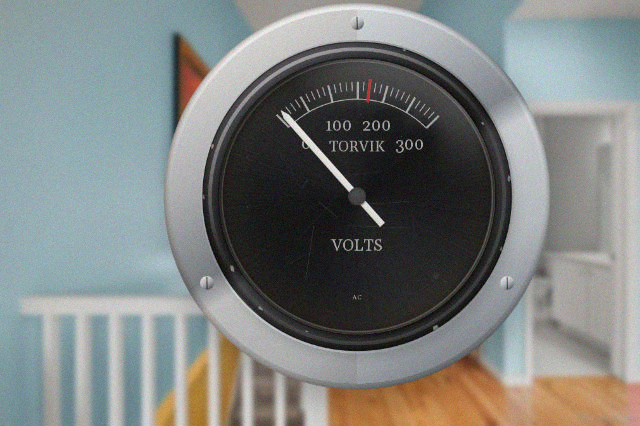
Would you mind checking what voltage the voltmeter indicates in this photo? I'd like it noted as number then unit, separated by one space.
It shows 10 V
